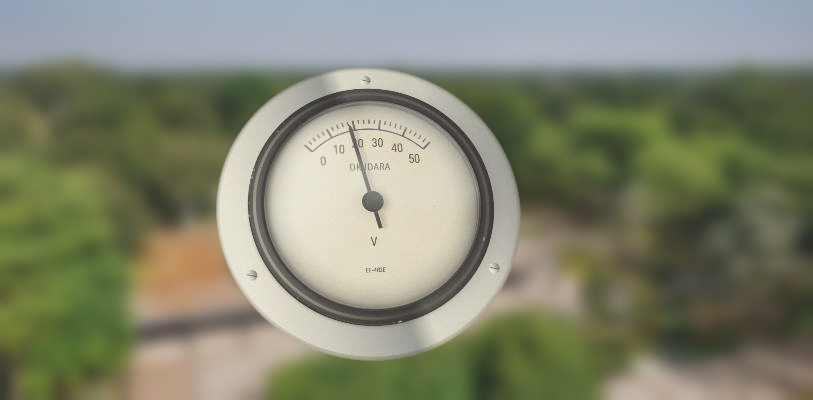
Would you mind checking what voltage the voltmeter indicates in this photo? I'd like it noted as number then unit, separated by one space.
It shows 18 V
